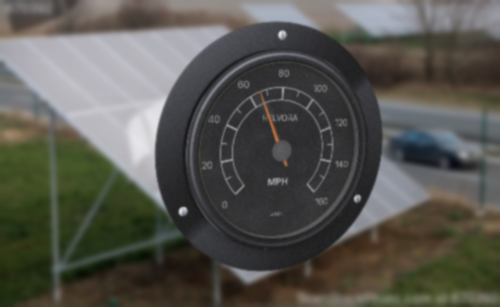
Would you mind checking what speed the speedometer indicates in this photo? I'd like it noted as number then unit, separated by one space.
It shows 65 mph
